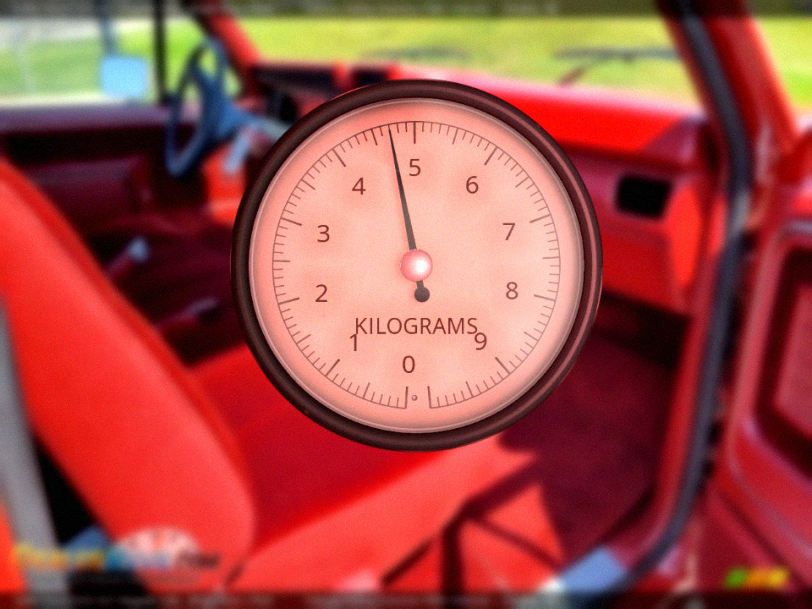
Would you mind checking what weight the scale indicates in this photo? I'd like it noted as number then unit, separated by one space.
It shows 4.7 kg
